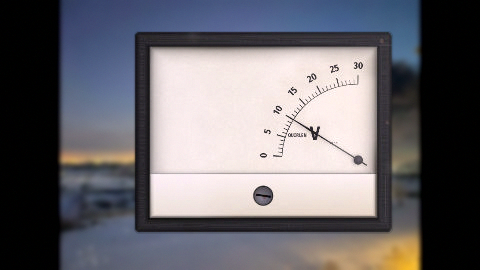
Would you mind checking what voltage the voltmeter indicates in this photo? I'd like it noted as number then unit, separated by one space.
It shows 10 V
